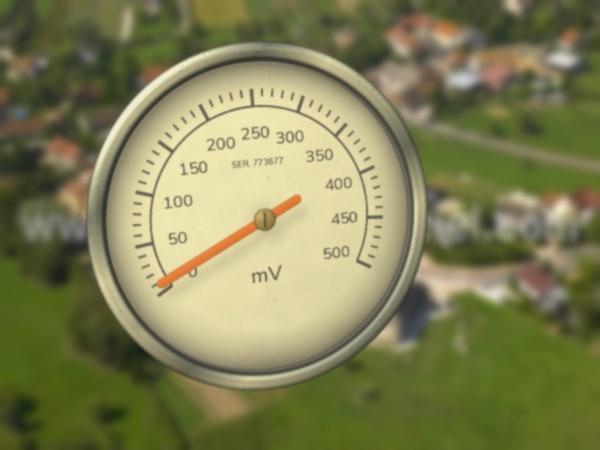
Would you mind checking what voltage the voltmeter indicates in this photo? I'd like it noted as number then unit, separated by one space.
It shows 10 mV
